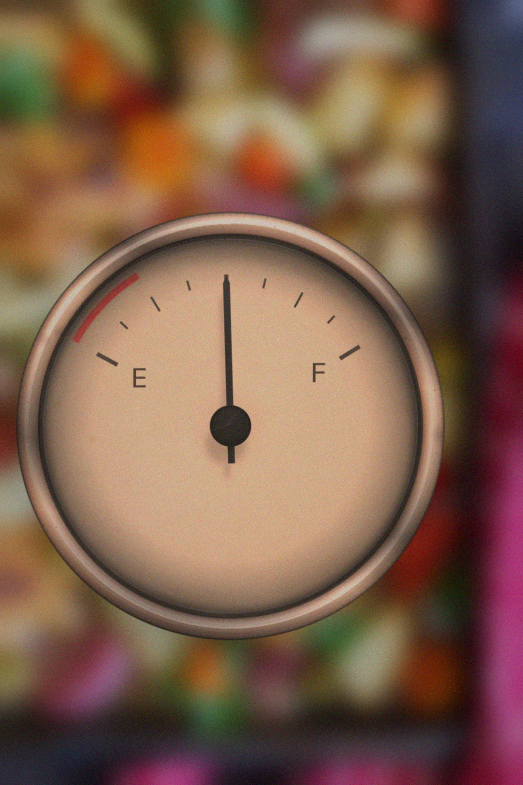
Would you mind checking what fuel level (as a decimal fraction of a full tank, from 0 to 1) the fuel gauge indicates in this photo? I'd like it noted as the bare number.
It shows 0.5
